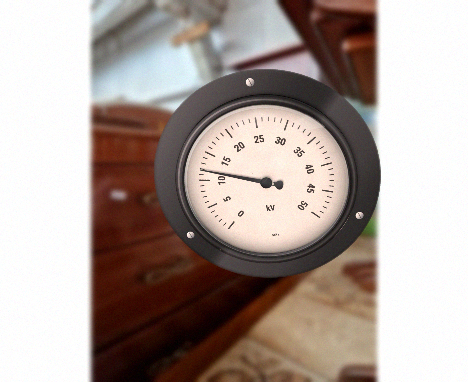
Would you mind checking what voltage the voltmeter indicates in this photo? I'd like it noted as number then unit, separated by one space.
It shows 12 kV
